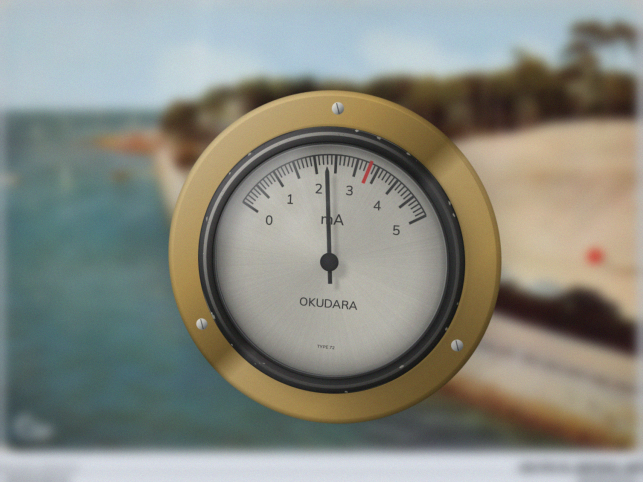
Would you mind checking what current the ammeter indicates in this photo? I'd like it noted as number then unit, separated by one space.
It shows 2.3 mA
